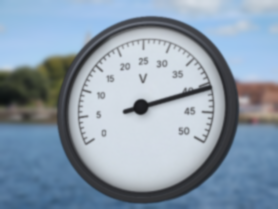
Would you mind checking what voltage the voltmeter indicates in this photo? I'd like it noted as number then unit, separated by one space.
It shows 41 V
